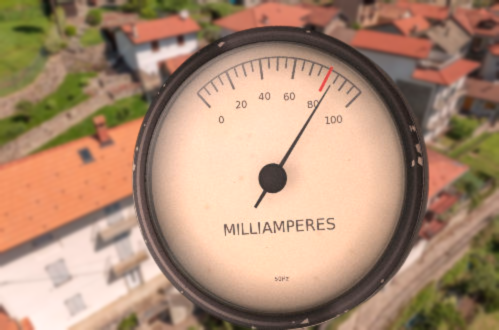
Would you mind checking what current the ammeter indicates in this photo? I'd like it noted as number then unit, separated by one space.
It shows 85 mA
